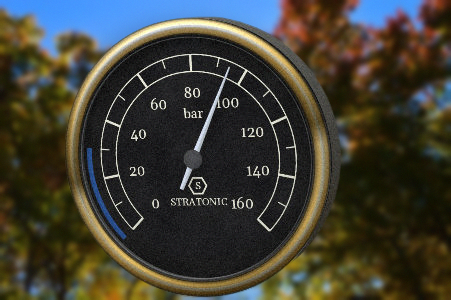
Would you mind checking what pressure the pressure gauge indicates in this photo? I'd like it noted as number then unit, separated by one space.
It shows 95 bar
